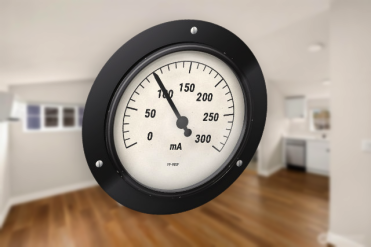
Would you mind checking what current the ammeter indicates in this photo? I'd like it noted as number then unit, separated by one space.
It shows 100 mA
